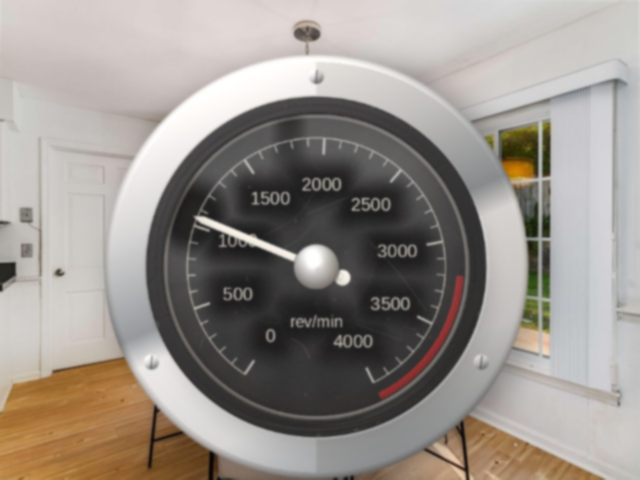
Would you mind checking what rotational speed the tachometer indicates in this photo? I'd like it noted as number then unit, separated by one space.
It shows 1050 rpm
